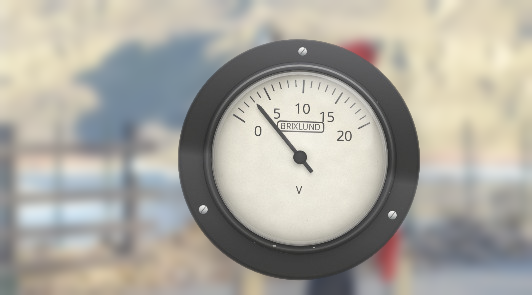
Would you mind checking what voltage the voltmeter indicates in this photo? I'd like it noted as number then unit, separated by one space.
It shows 3 V
